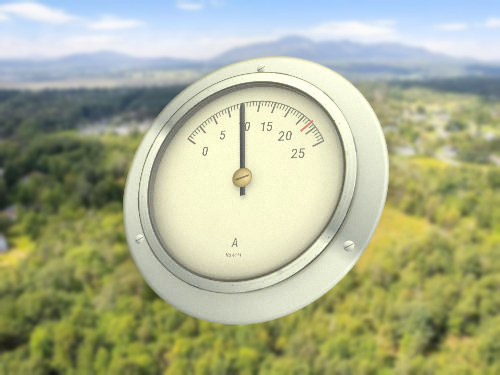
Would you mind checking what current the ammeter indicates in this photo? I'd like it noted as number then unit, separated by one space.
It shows 10 A
